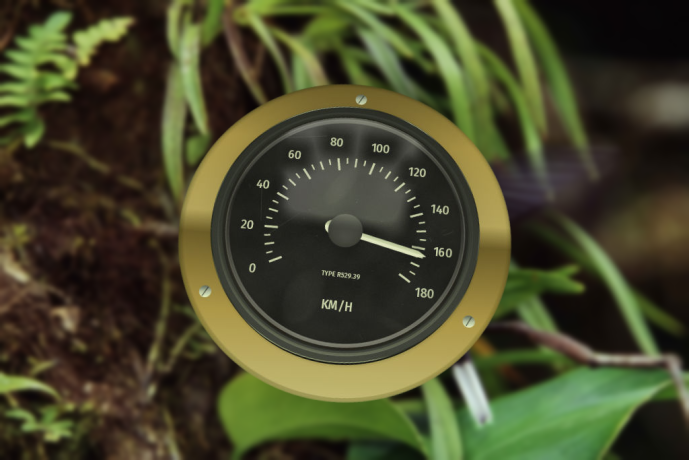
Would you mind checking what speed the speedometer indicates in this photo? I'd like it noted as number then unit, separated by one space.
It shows 165 km/h
